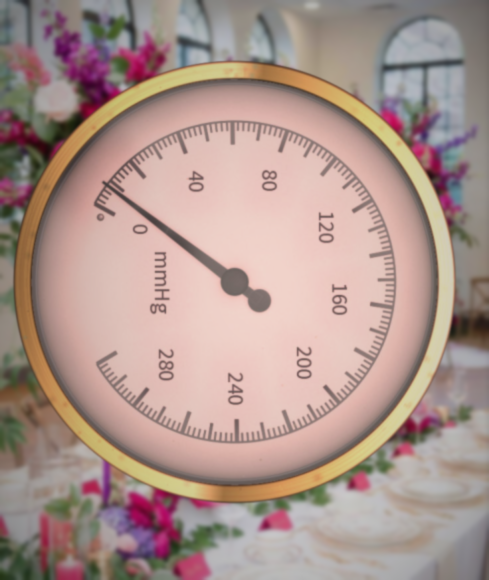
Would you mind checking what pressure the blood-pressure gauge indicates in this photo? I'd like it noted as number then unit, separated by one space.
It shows 8 mmHg
